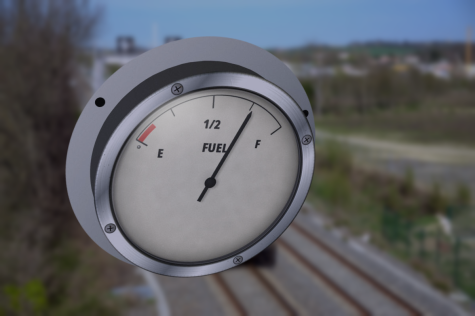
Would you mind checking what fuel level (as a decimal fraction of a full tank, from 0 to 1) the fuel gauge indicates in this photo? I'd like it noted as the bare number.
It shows 0.75
